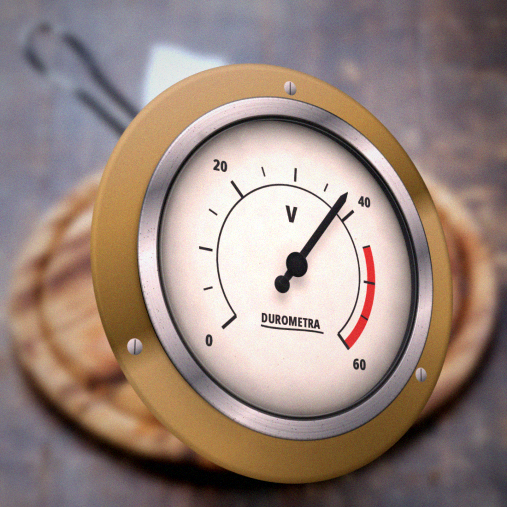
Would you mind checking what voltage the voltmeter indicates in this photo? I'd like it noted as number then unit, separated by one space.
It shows 37.5 V
